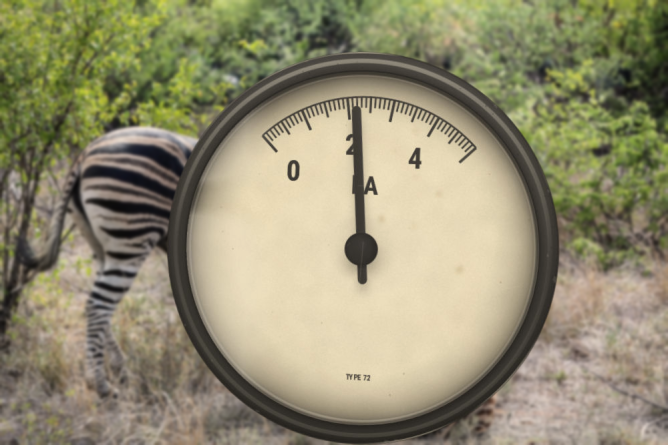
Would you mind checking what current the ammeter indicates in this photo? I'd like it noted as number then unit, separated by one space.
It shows 2.2 kA
